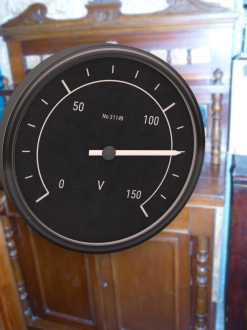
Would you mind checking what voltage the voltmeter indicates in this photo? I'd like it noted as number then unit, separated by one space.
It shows 120 V
